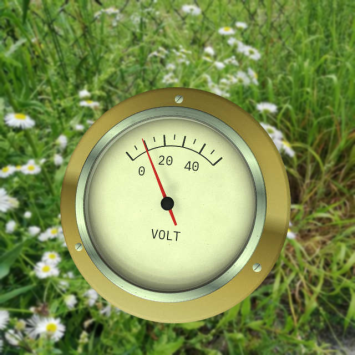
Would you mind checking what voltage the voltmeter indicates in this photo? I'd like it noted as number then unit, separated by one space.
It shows 10 V
